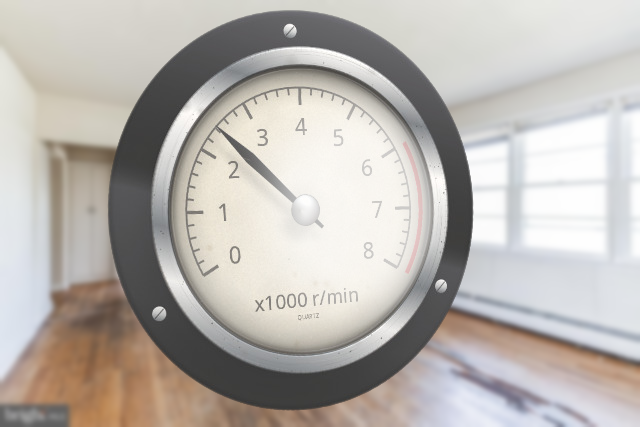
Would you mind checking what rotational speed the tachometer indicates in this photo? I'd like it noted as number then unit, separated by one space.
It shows 2400 rpm
